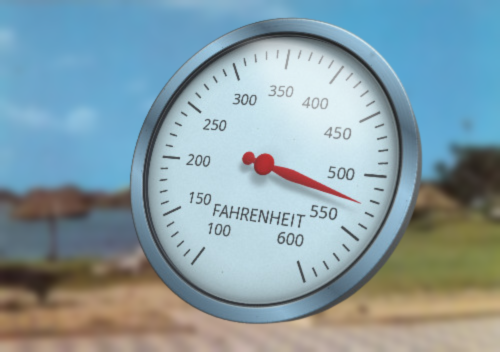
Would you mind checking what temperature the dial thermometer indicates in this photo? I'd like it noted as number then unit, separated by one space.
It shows 525 °F
